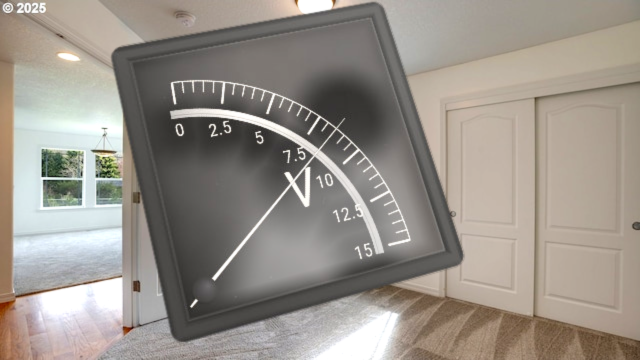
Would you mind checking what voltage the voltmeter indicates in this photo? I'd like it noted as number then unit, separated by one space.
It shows 8.5 V
